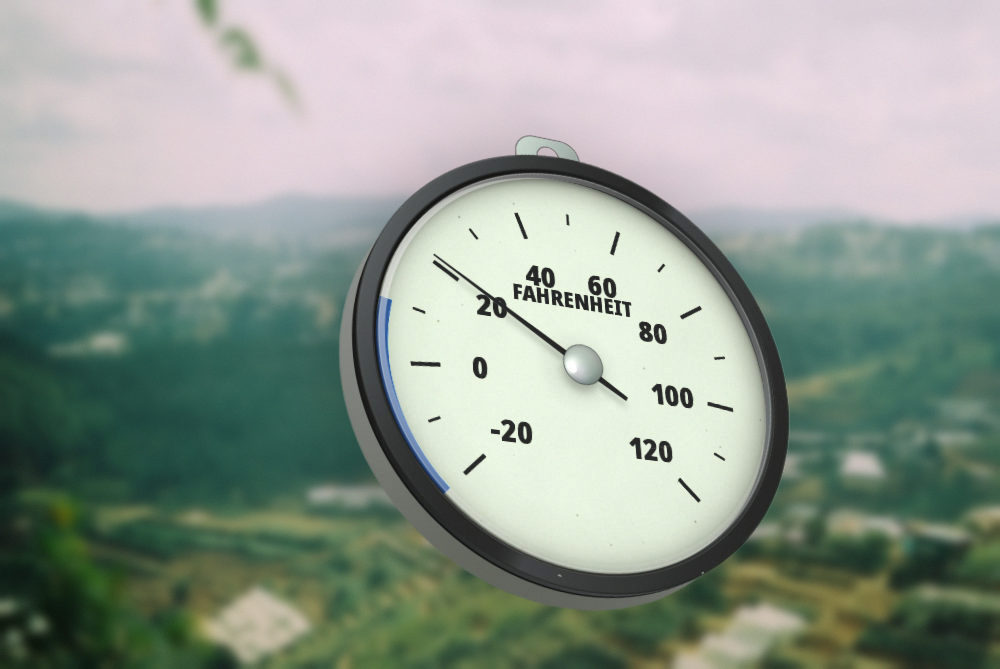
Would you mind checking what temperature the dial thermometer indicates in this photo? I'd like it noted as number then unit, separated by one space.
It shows 20 °F
